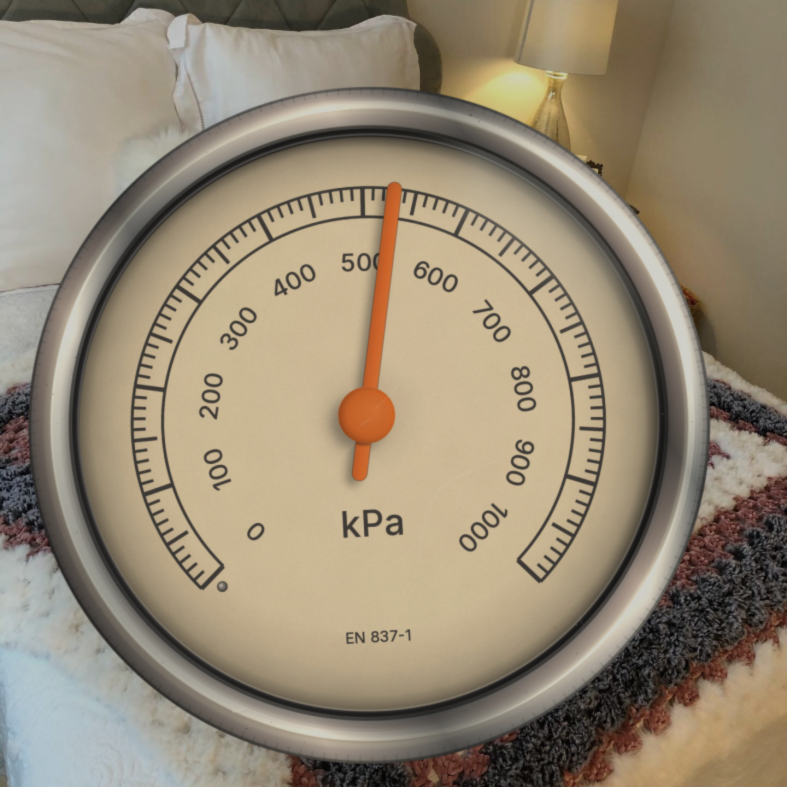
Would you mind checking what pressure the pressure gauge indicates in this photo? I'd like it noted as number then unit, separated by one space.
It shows 530 kPa
